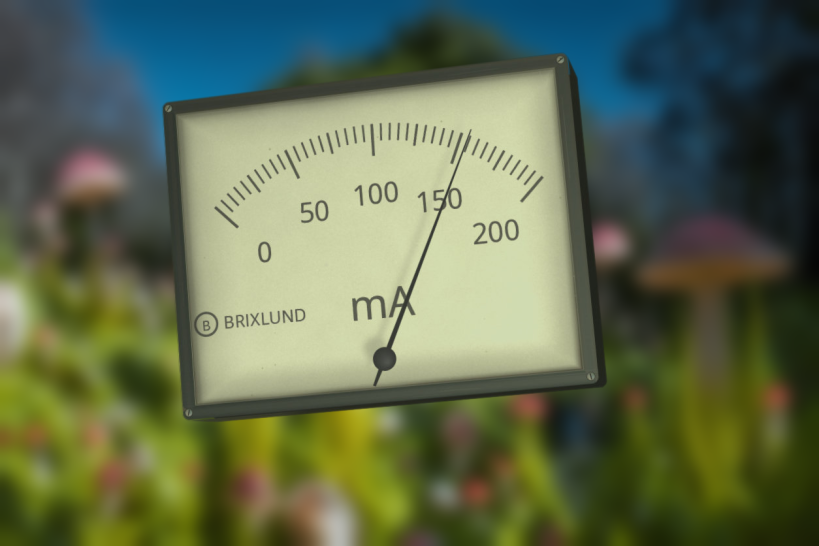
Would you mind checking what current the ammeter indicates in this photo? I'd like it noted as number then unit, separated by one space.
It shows 155 mA
